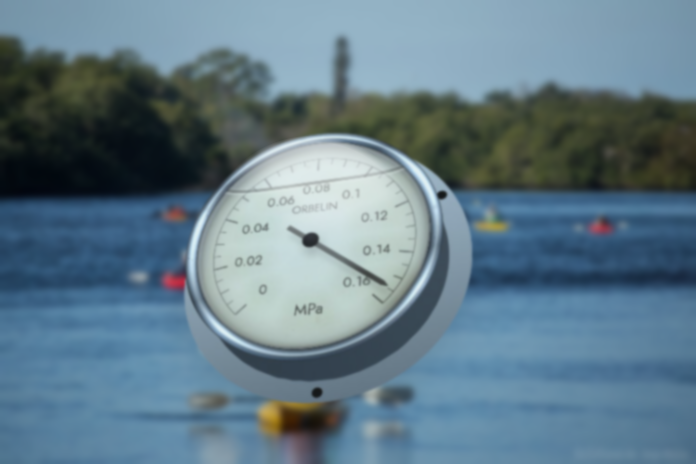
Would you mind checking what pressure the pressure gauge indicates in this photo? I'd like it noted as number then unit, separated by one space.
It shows 0.155 MPa
